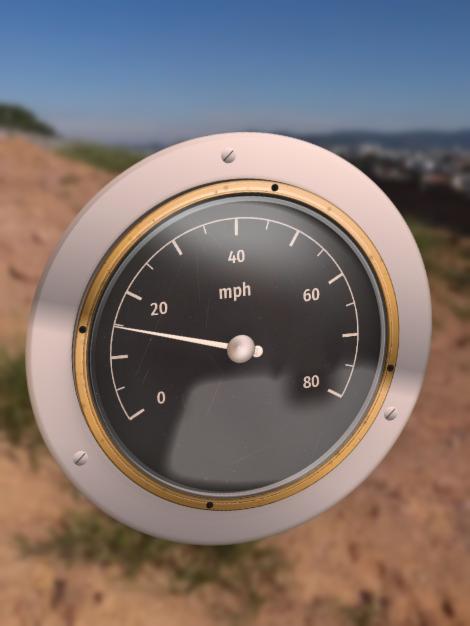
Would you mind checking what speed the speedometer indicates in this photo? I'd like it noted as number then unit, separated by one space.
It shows 15 mph
